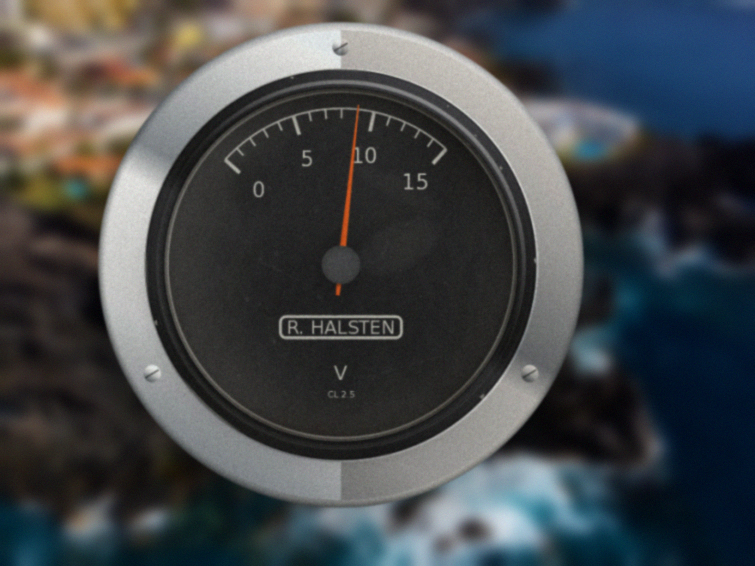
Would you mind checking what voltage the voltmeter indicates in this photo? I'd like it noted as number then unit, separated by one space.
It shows 9 V
